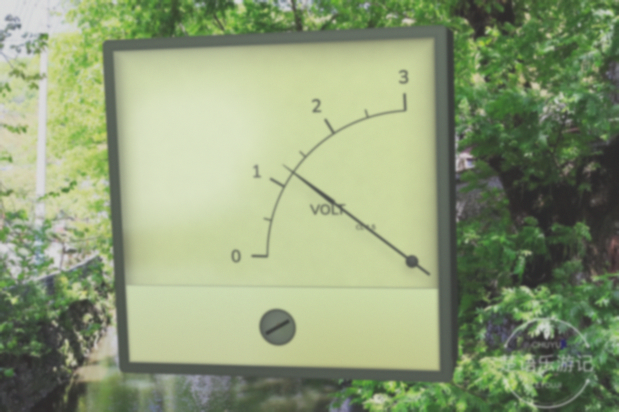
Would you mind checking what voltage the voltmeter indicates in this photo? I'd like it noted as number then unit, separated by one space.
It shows 1.25 V
